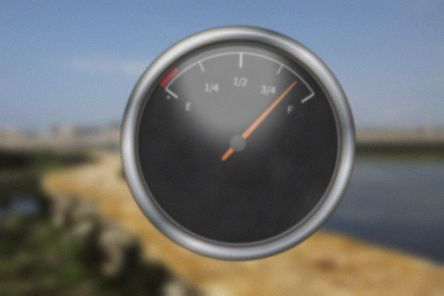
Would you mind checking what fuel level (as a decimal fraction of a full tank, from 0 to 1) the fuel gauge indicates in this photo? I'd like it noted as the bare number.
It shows 0.875
